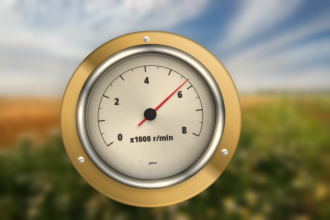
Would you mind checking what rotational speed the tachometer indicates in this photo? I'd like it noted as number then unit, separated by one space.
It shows 5750 rpm
